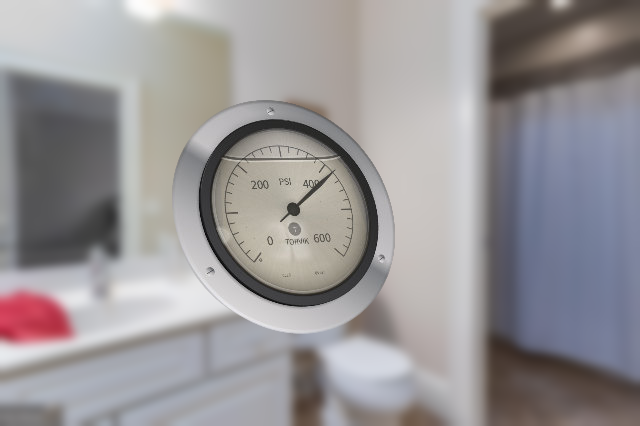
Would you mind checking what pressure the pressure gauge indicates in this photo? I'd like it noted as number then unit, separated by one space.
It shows 420 psi
